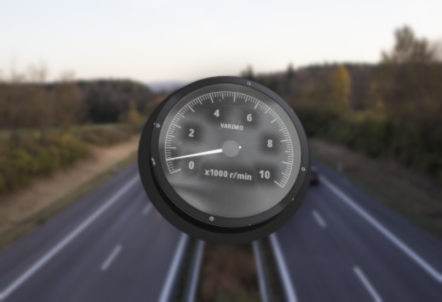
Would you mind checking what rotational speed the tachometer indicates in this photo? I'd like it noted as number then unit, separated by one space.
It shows 500 rpm
